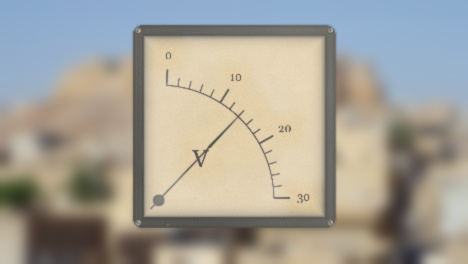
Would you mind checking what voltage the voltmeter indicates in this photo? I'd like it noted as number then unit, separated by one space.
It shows 14 V
